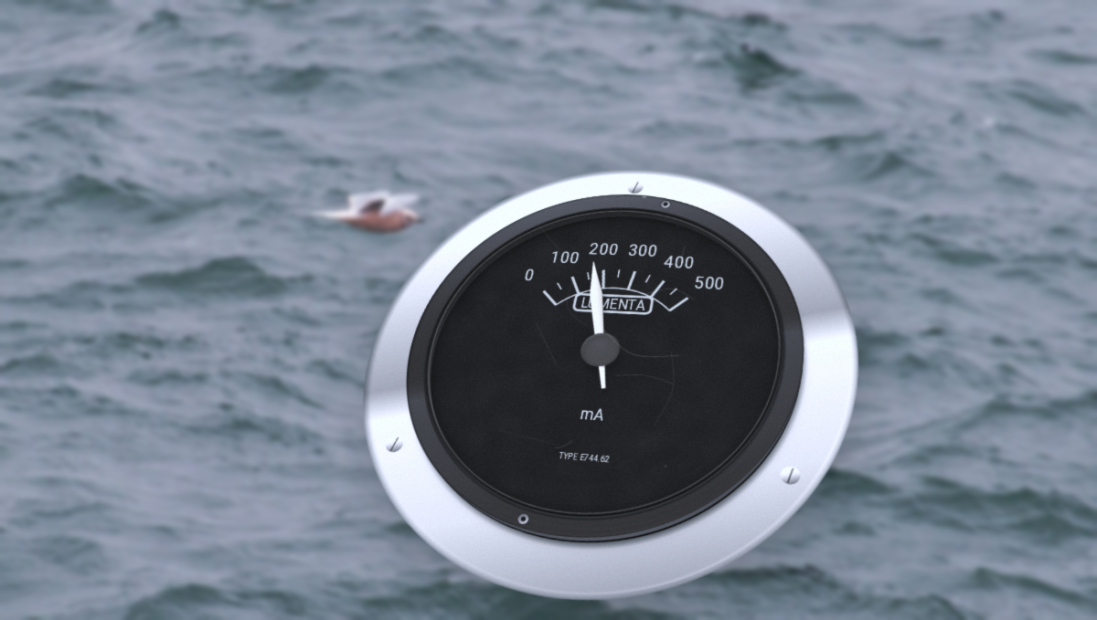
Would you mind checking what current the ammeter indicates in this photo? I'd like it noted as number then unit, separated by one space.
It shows 175 mA
